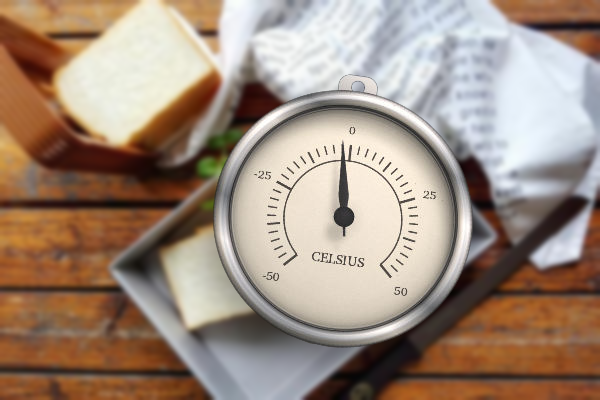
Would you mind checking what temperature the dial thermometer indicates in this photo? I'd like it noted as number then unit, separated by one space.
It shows -2.5 °C
